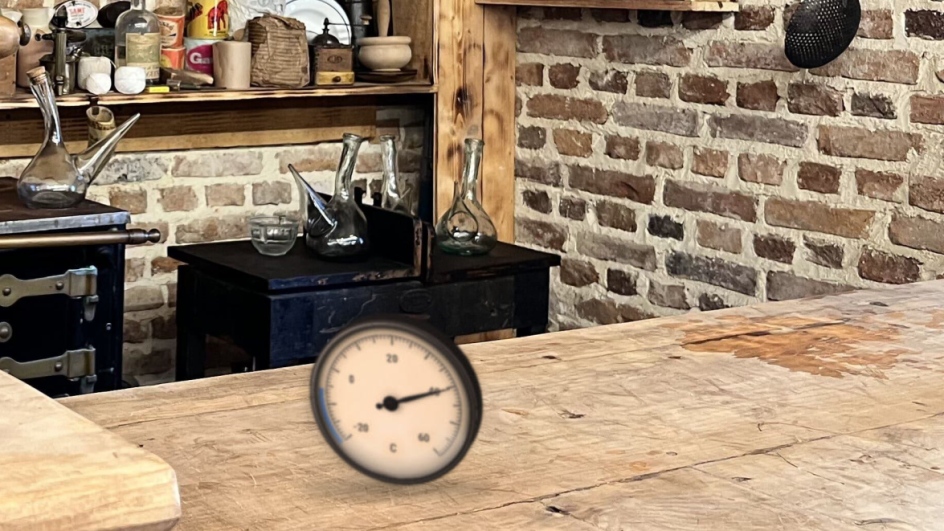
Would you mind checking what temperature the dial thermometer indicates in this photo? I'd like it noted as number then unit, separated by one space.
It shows 40 °C
